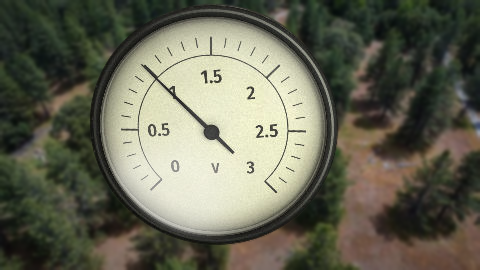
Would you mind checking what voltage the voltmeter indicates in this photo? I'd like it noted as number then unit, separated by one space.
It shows 1 V
